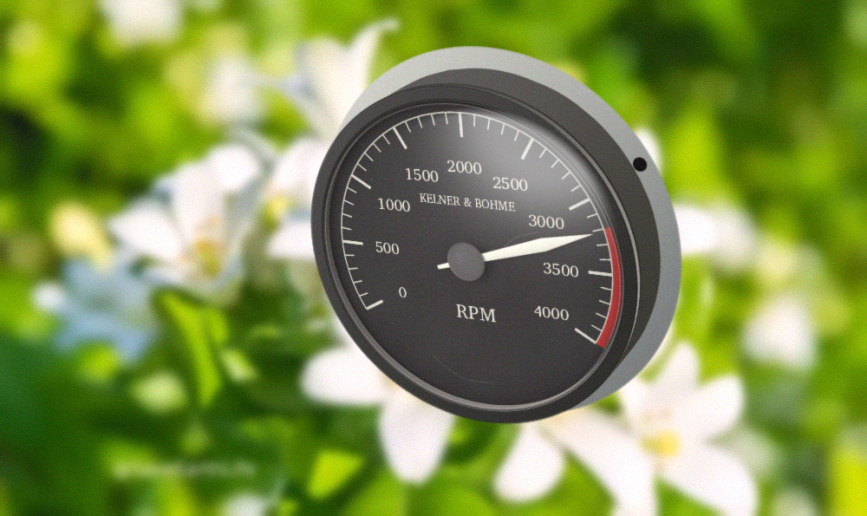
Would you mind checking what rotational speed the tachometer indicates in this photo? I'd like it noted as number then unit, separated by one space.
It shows 3200 rpm
